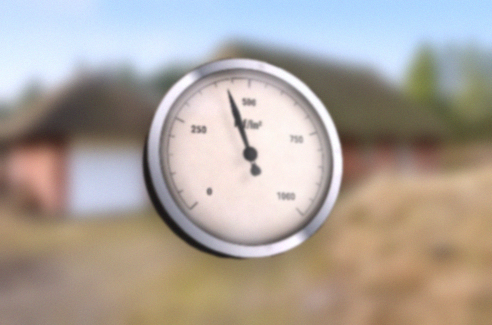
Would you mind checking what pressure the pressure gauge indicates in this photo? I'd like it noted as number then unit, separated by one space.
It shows 425 psi
